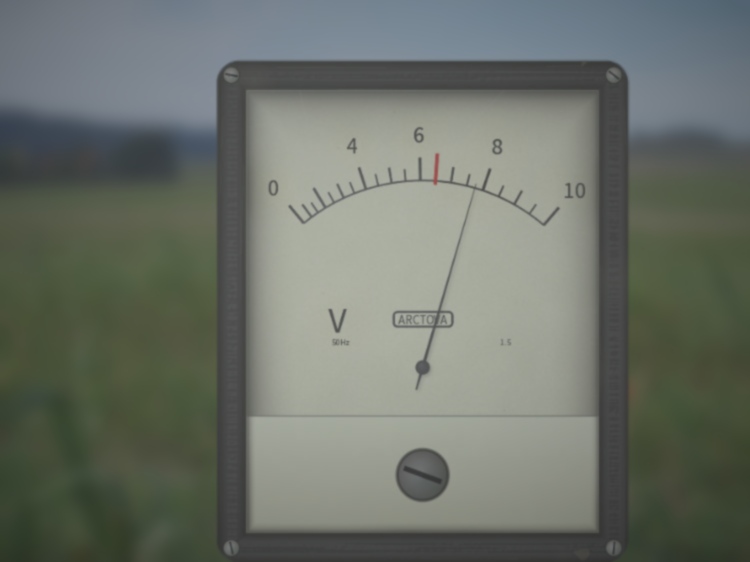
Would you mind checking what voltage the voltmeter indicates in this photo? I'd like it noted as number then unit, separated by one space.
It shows 7.75 V
